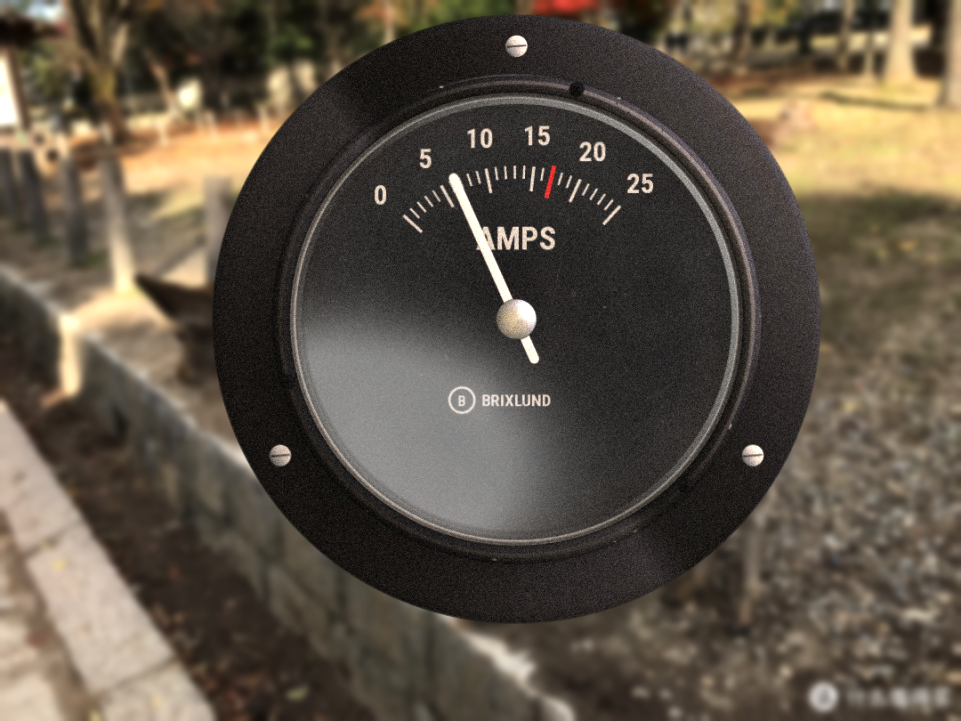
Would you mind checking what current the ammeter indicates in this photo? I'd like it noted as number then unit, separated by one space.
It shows 6.5 A
